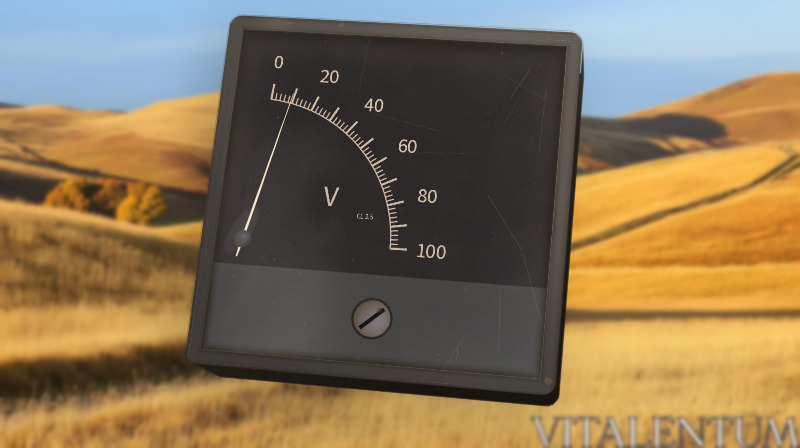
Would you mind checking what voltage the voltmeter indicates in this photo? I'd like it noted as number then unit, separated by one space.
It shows 10 V
